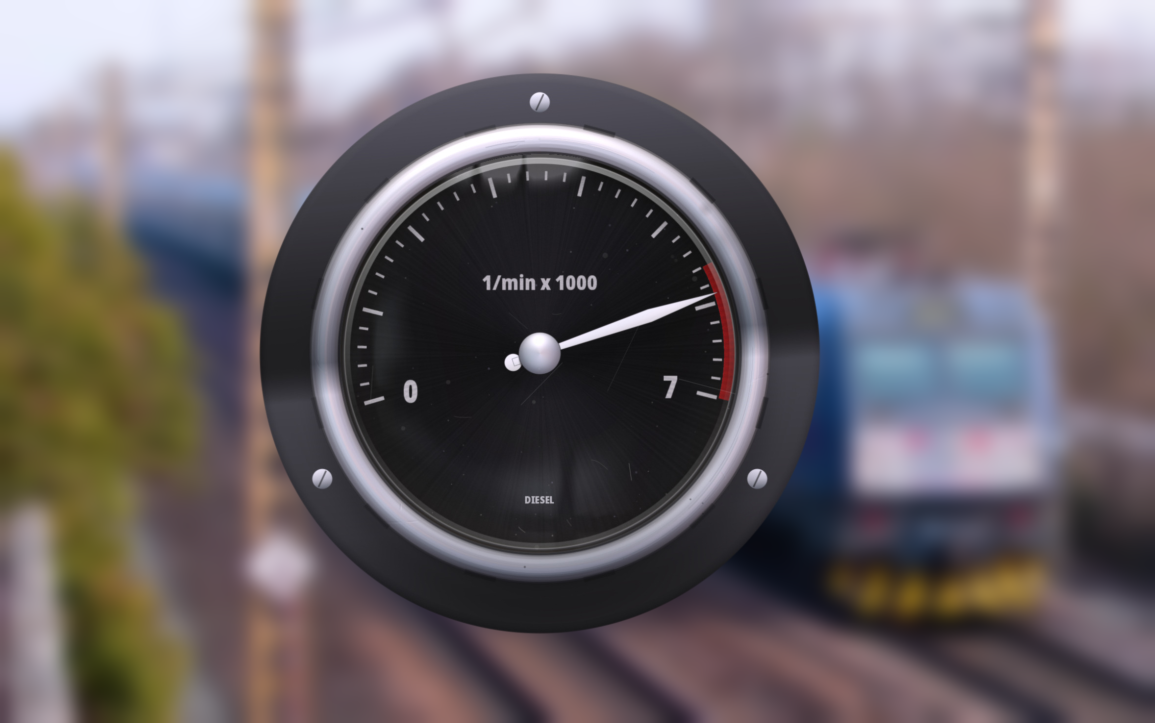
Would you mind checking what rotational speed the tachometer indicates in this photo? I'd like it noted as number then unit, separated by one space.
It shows 5900 rpm
